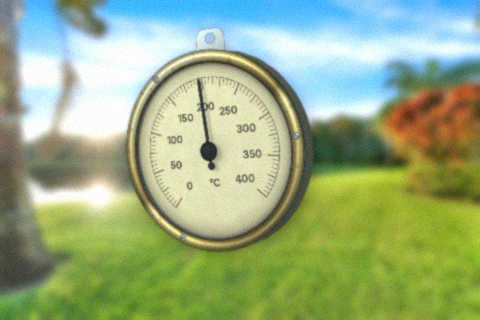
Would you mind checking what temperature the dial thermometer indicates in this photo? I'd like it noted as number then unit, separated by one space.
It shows 200 °C
